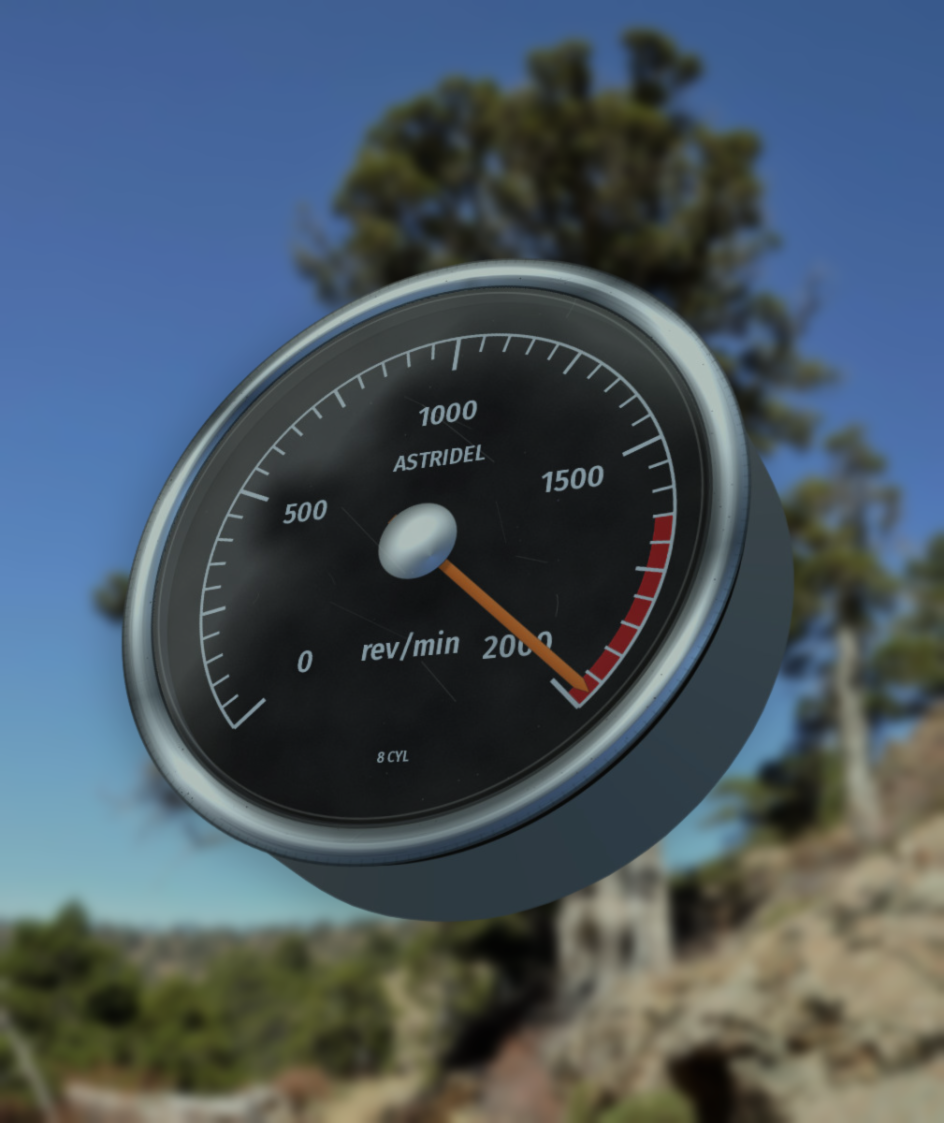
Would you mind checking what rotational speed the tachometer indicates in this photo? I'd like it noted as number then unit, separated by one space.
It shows 1975 rpm
